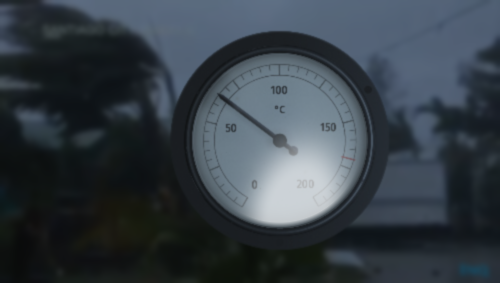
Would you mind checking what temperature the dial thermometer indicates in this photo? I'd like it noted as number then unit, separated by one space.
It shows 65 °C
